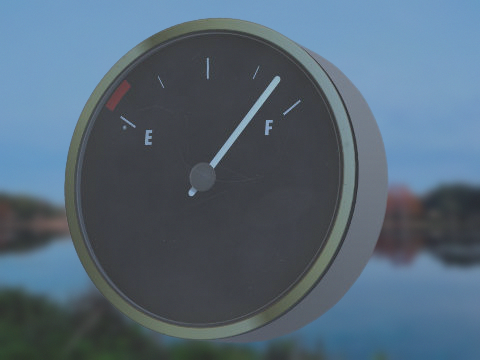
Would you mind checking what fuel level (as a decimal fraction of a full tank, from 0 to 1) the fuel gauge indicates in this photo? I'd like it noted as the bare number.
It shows 0.875
